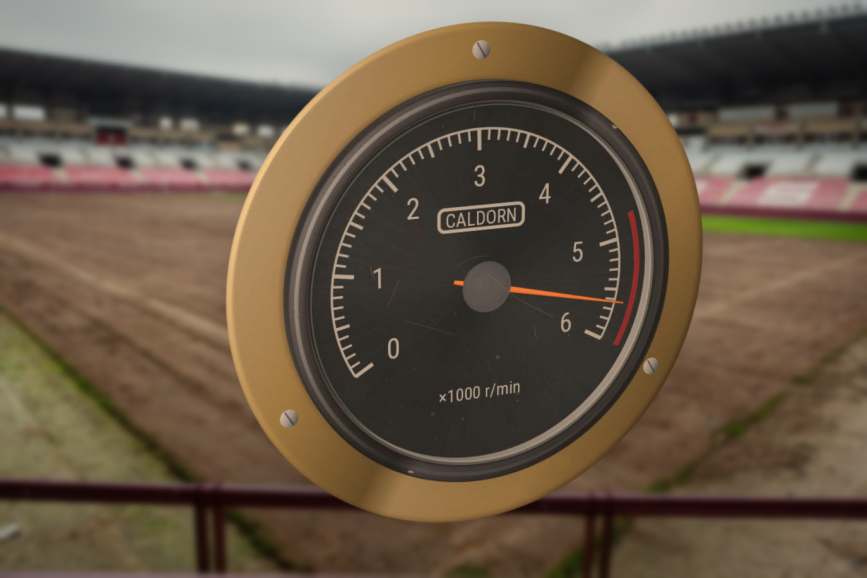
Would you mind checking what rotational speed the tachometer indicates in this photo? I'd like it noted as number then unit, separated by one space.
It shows 5600 rpm
